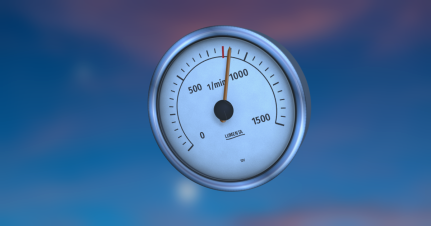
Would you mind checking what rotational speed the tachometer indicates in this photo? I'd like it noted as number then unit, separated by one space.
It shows 900 rpm
